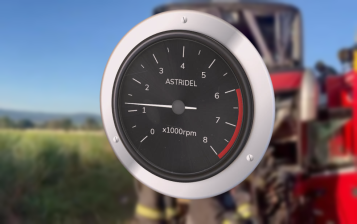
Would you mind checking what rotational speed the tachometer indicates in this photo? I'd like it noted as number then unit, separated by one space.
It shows 1250 rpm
